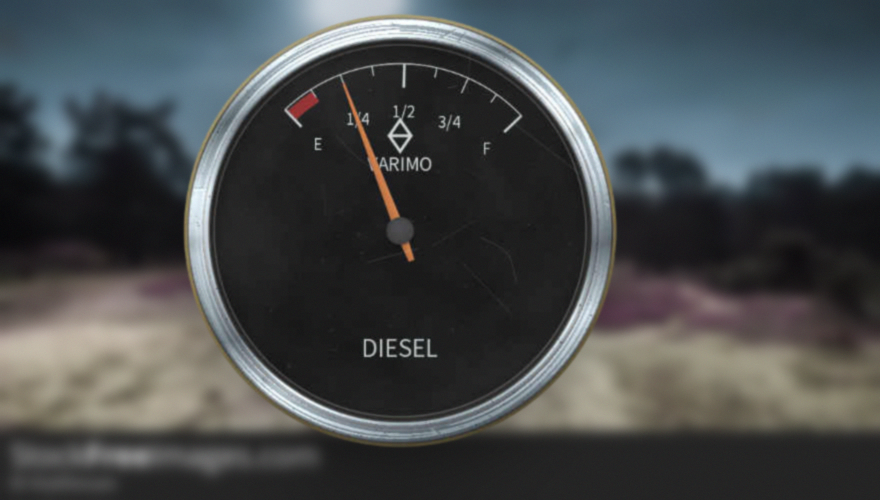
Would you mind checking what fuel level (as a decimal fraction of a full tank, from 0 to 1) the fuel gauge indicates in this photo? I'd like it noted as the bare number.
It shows 0.25
